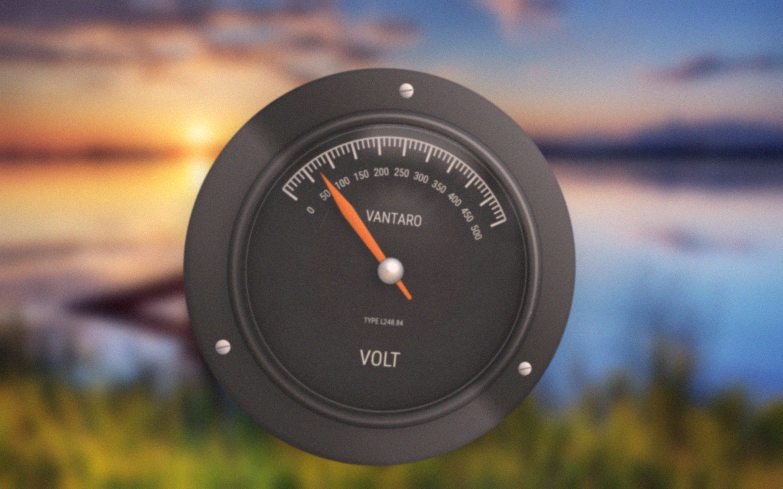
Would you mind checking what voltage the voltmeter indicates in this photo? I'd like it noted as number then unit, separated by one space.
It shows 70 V
